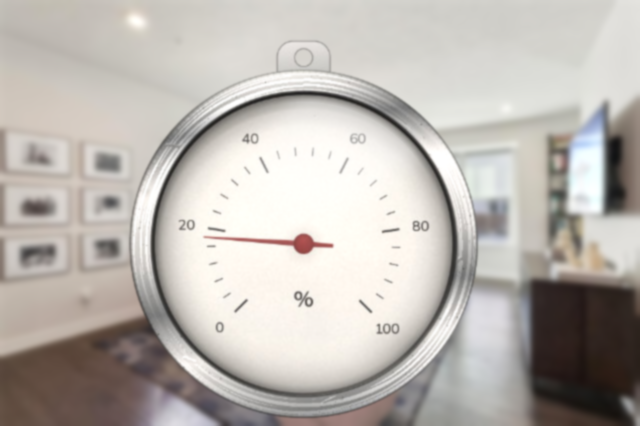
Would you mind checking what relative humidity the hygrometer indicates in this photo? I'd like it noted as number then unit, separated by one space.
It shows 18 %
